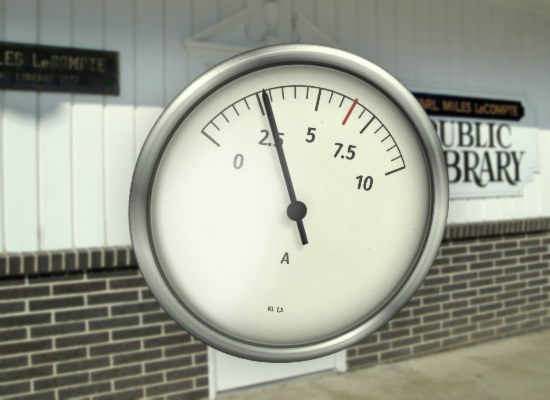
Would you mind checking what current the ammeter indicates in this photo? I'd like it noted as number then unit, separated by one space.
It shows 2.75 A
